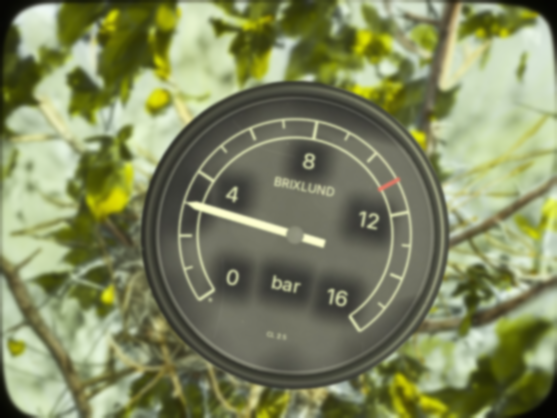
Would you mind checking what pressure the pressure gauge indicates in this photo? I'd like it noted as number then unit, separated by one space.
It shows 3 bar
